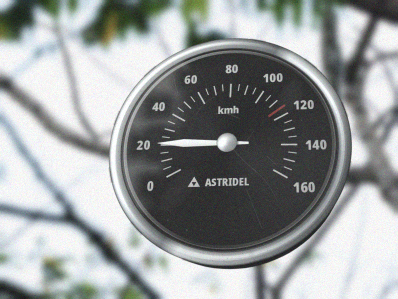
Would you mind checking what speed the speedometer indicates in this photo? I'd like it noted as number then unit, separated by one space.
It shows 20 km/h
